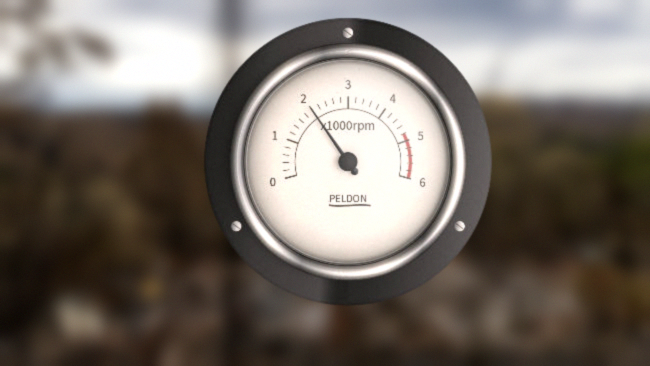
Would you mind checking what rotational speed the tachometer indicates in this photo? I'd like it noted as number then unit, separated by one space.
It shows 2000 rpm
